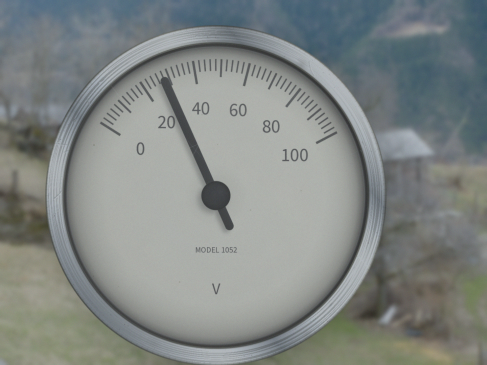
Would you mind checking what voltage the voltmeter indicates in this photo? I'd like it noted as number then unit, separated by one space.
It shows 28 V
